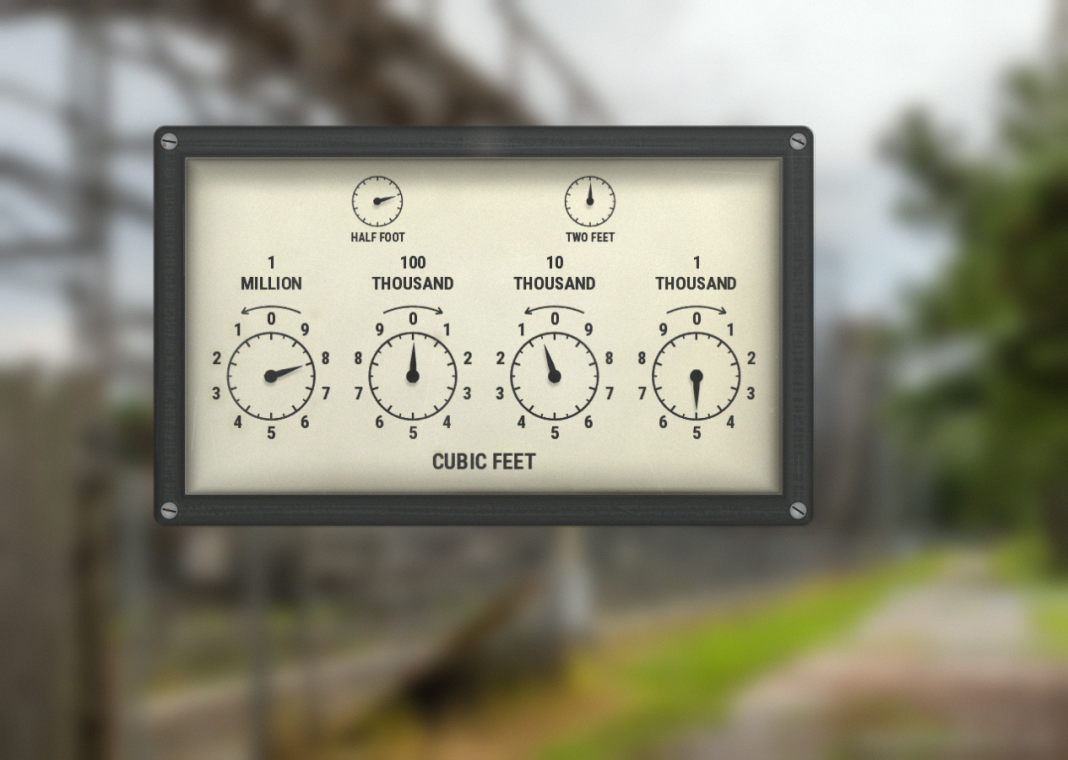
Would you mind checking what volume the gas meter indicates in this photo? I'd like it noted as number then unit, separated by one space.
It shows 800500 ft³
